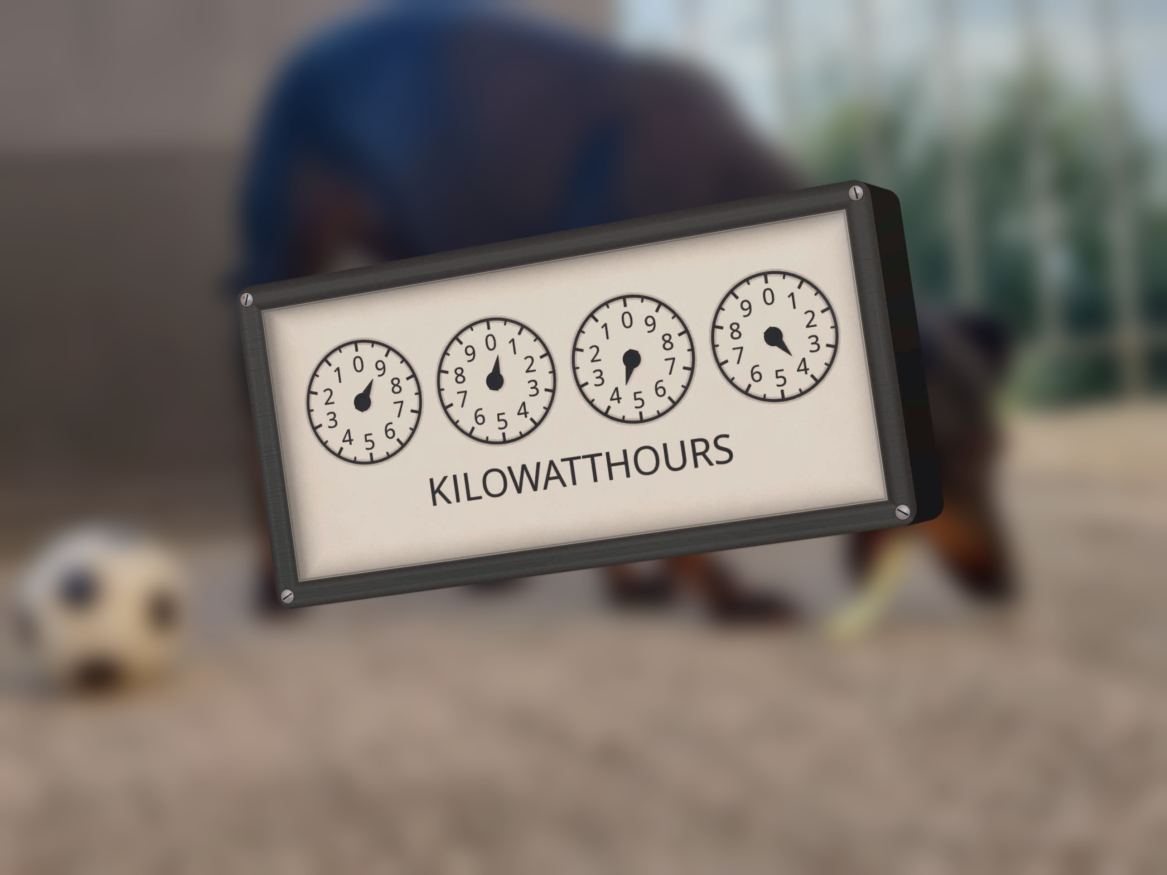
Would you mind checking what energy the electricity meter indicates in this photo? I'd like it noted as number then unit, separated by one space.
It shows 9044 kWh
